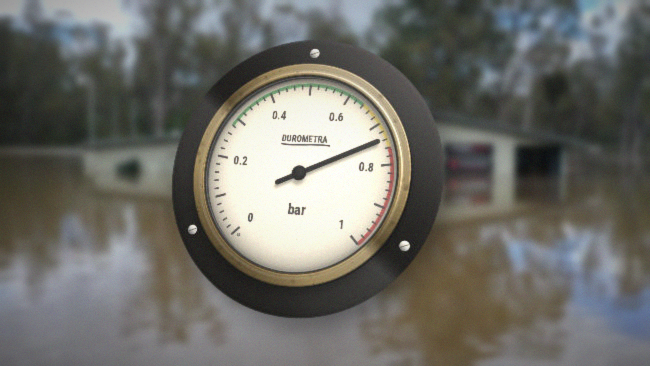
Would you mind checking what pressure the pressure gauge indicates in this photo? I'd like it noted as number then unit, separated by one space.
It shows 0.74 bar
